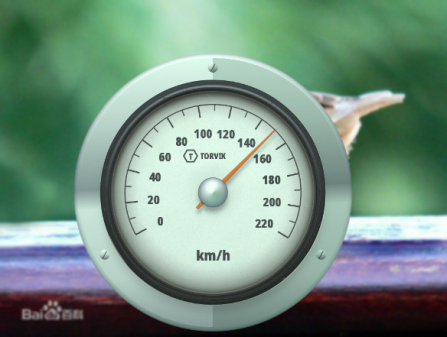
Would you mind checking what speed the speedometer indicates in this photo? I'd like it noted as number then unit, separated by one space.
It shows 150 km/h
